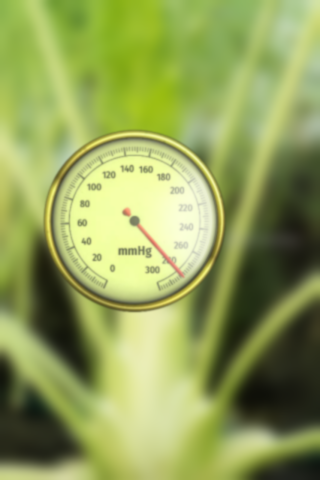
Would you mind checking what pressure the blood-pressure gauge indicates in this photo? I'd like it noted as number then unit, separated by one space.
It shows 280 mmHg
